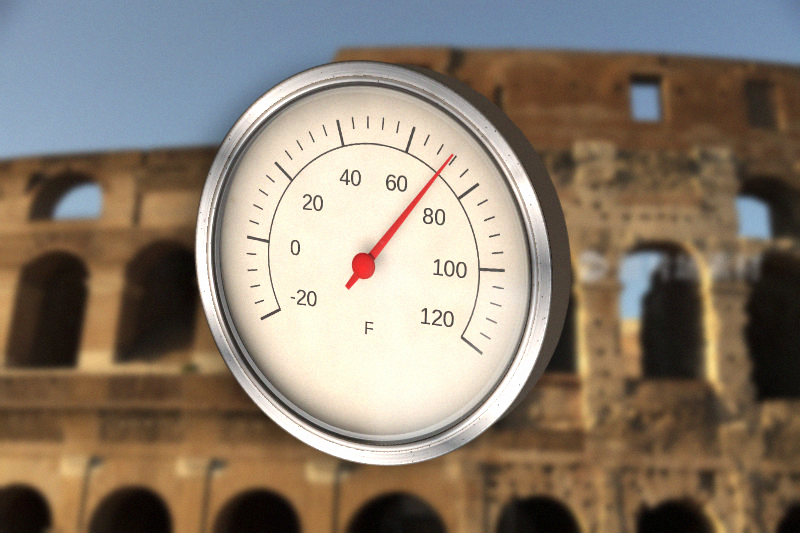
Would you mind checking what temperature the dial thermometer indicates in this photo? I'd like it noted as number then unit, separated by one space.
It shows 72 °F
